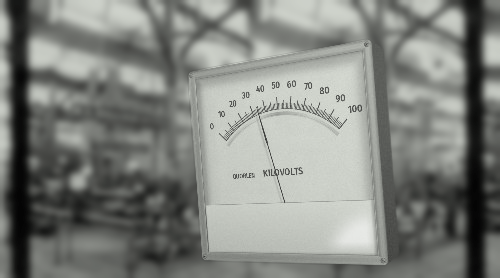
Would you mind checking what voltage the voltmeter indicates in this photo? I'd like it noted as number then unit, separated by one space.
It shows 35 kV
